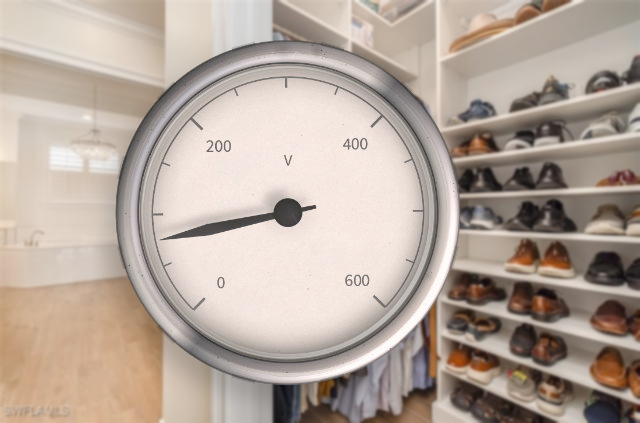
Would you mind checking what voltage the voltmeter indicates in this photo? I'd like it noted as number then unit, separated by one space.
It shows 75 V
